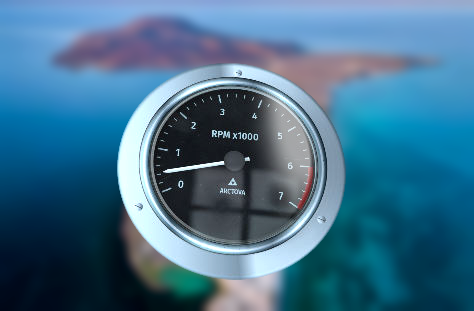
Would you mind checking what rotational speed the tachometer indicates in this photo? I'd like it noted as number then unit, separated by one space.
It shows 400 rpm
